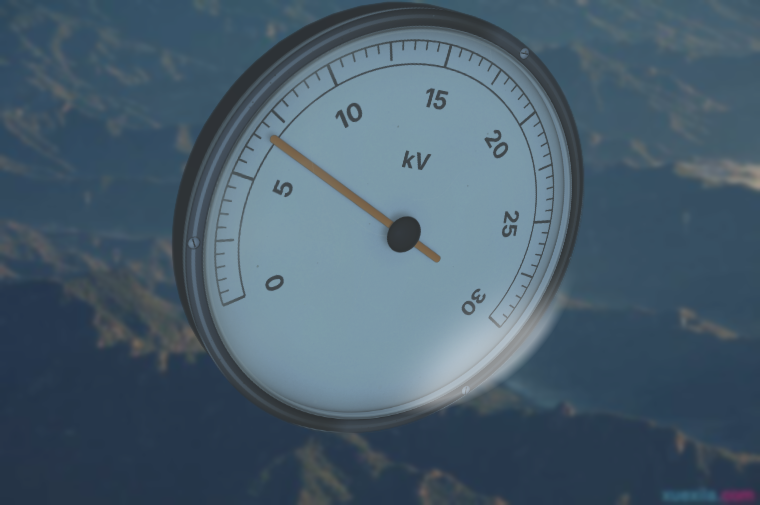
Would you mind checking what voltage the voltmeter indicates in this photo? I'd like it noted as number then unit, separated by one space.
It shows 6.75 kV
